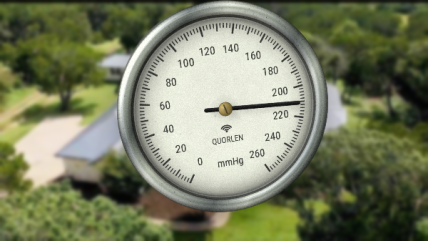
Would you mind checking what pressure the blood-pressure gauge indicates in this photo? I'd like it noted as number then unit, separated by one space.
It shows 210 mmHg
